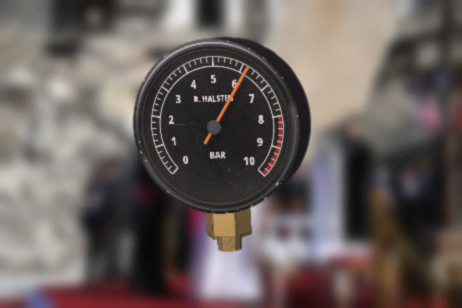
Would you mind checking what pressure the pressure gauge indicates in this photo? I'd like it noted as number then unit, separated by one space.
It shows 6.2 bar
